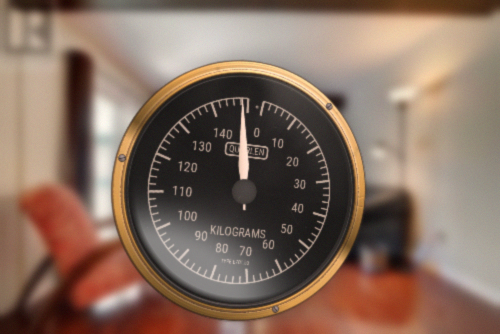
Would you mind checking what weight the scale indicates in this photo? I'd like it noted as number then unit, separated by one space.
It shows 148 kg
